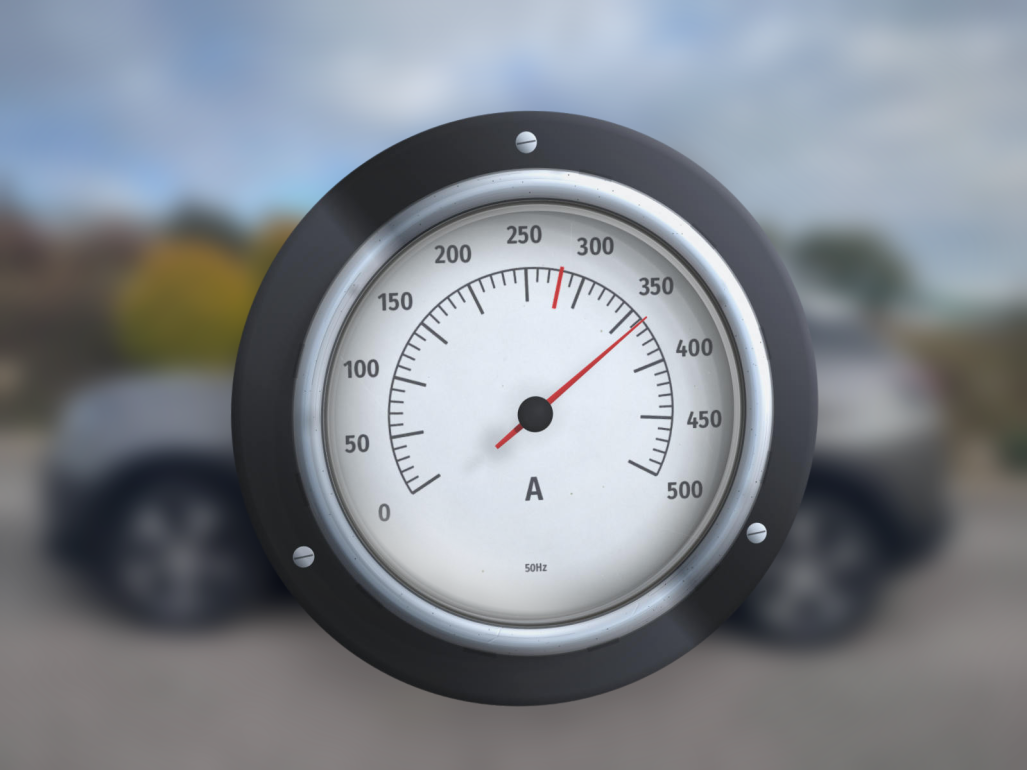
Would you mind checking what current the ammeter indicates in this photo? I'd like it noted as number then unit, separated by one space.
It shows 360 A
